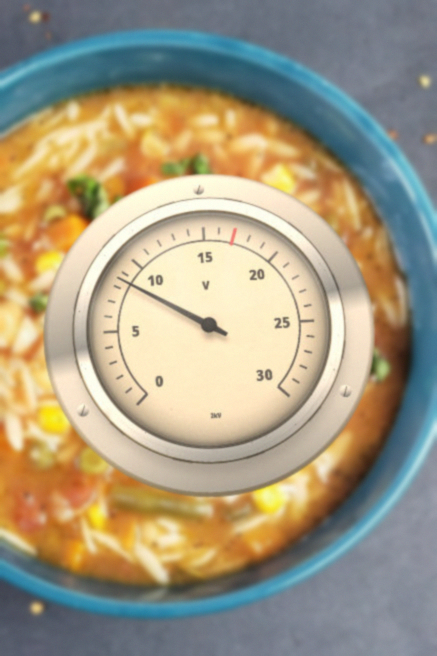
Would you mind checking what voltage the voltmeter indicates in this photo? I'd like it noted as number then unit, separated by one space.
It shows 8.5 V
